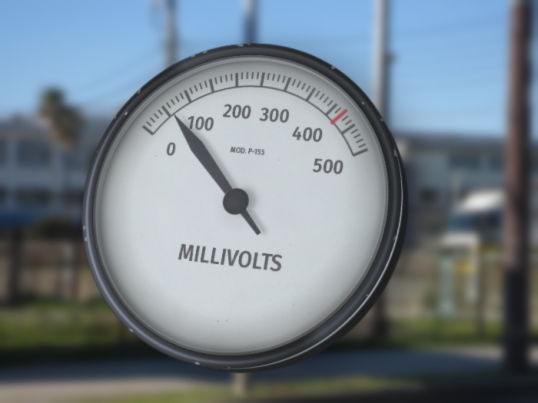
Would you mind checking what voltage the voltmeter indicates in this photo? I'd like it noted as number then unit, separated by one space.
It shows 60 mV
